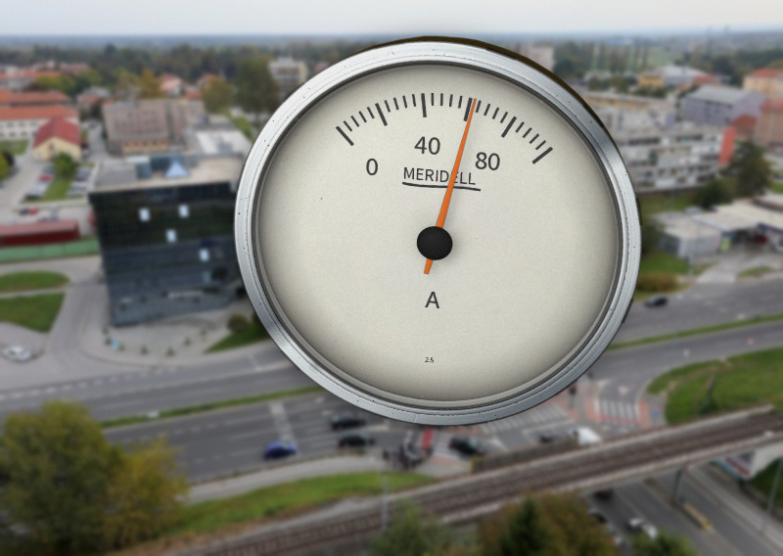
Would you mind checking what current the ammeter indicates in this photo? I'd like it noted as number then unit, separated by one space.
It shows 62 A
